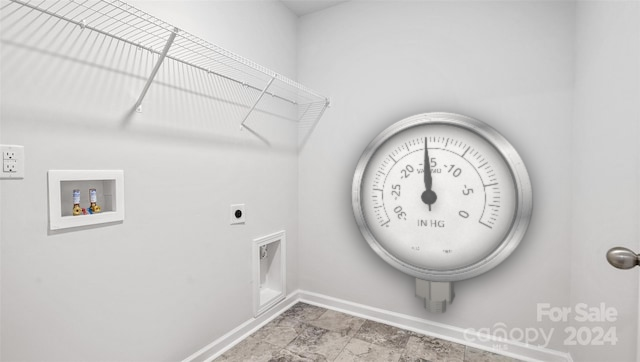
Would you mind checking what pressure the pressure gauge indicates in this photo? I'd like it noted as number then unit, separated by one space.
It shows -15 inHg
